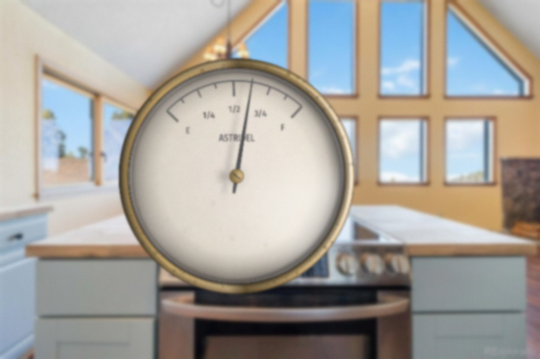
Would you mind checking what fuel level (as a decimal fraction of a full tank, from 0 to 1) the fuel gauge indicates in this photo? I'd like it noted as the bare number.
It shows 0.625
